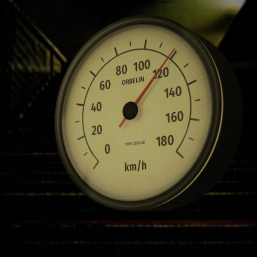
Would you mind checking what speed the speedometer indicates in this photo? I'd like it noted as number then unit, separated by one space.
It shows 120 km/h
